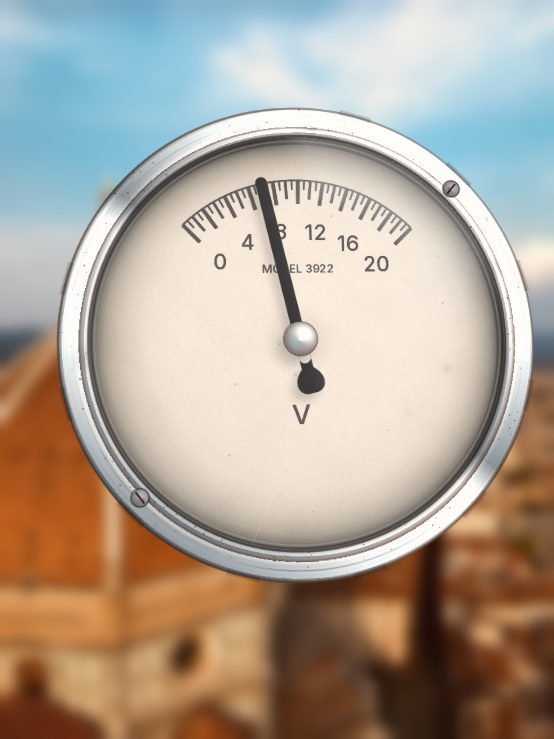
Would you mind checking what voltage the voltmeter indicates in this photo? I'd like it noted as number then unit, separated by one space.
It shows 7 V
